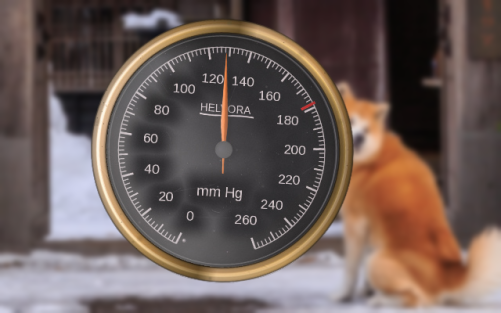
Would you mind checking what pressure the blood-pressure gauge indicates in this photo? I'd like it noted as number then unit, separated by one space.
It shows 128 mmHg
